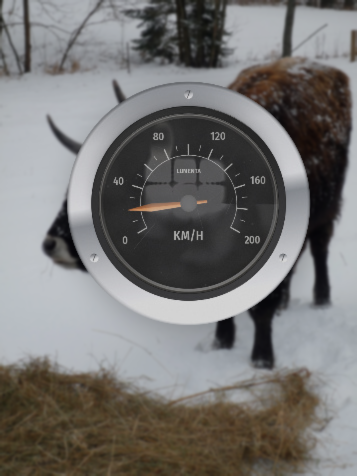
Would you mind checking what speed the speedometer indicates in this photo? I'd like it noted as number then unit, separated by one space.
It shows 20 km/h
